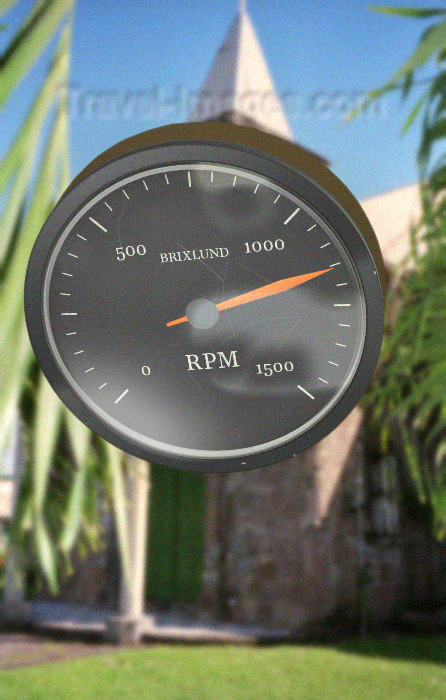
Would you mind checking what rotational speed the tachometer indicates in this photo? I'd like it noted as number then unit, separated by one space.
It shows 1150 rpm
